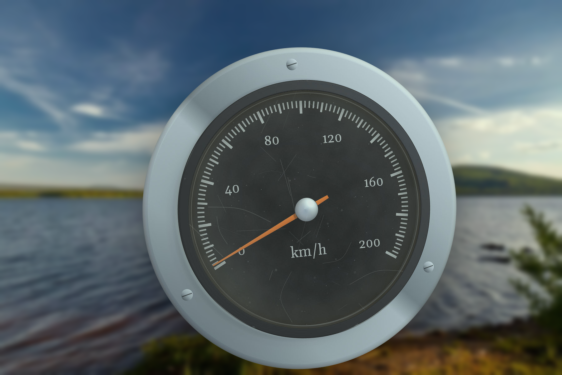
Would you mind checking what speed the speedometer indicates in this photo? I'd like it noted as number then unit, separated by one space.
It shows 2 km/h
